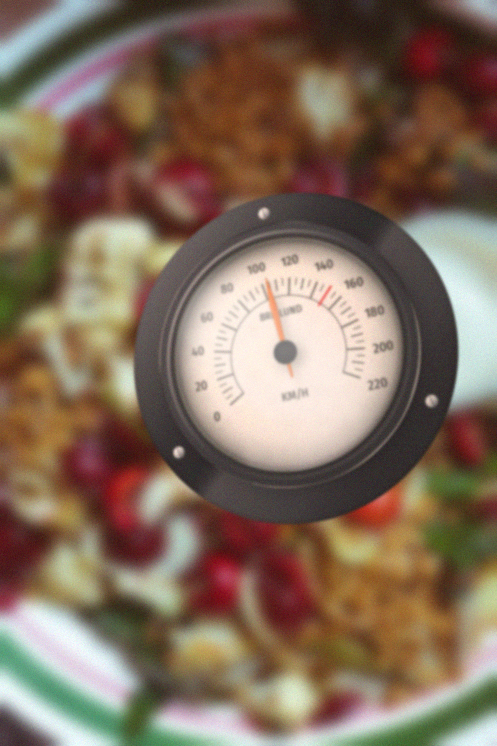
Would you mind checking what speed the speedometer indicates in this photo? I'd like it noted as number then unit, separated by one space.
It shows 105 km/h
